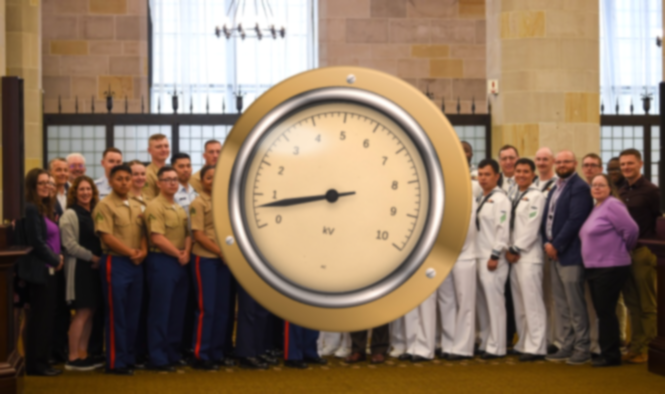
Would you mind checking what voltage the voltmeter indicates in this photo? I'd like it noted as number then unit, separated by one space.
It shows 0.6 kV
